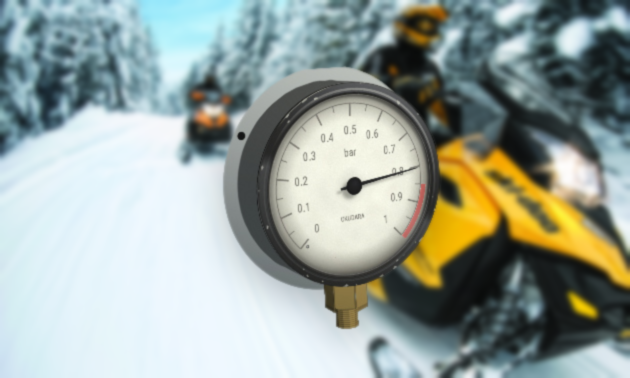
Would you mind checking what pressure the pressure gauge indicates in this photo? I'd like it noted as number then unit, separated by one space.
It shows 0.8 bar
